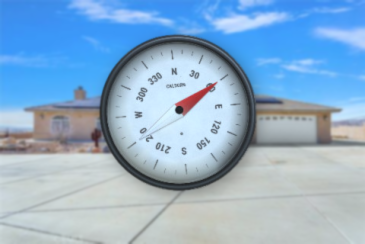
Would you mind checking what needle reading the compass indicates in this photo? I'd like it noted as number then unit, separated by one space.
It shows 60 °
